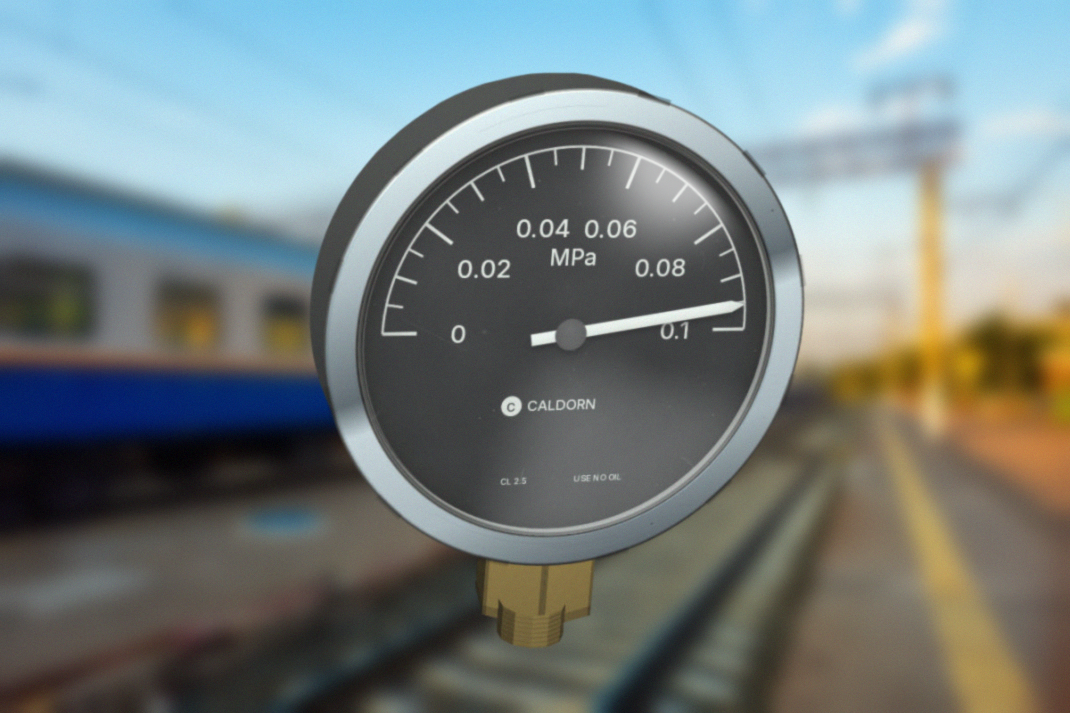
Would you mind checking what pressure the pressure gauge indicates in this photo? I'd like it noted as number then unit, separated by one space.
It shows 0.095 MPa
